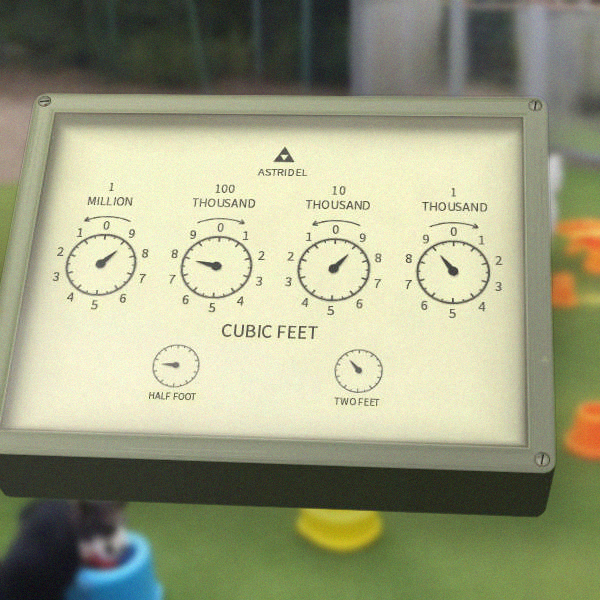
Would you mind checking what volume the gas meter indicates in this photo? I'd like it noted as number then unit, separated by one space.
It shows 878900 ft³
